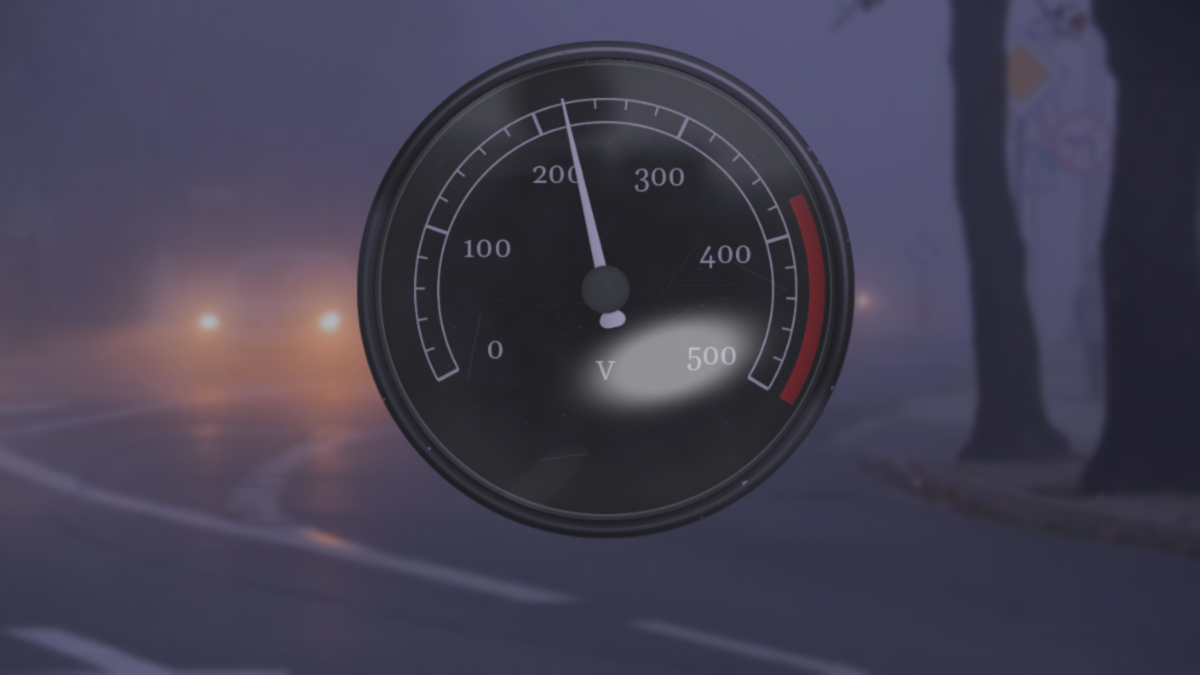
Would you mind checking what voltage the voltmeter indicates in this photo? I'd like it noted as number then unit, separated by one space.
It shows 220 V
